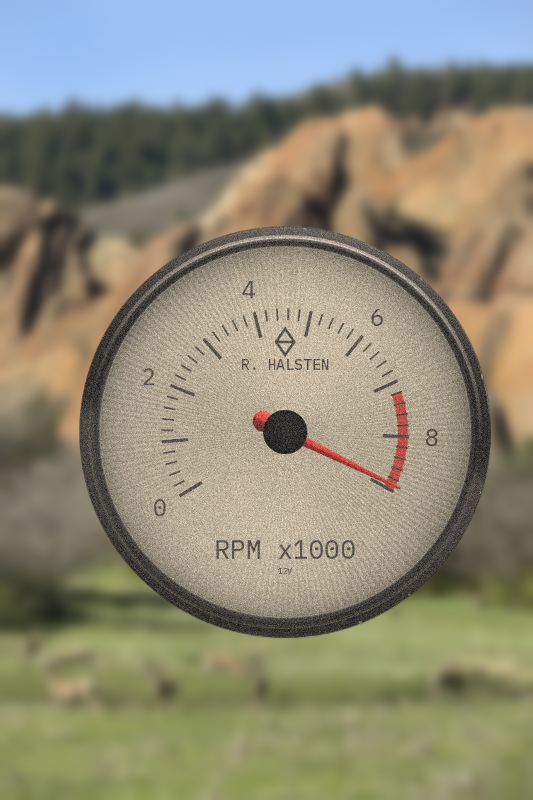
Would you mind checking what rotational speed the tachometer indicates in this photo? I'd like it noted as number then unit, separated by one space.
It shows 8900 rpm
